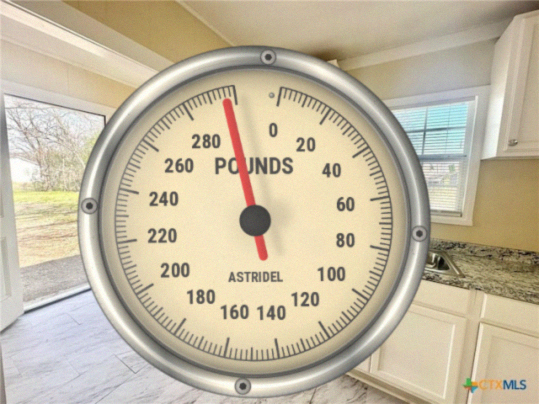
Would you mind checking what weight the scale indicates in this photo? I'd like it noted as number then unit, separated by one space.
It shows 296 lb
